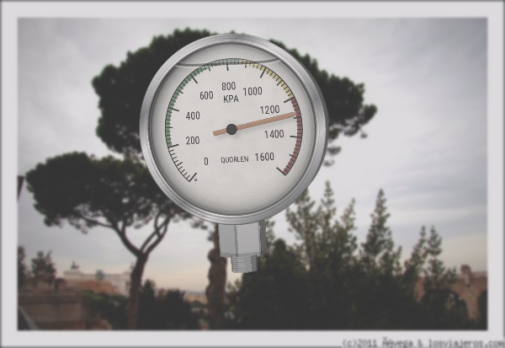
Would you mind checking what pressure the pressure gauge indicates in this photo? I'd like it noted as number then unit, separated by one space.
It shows 1280 kPa
